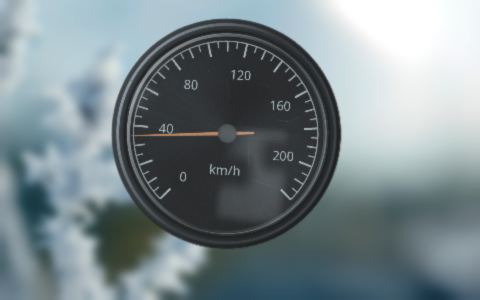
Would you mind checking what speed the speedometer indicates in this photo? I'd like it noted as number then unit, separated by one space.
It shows 35 km/h
